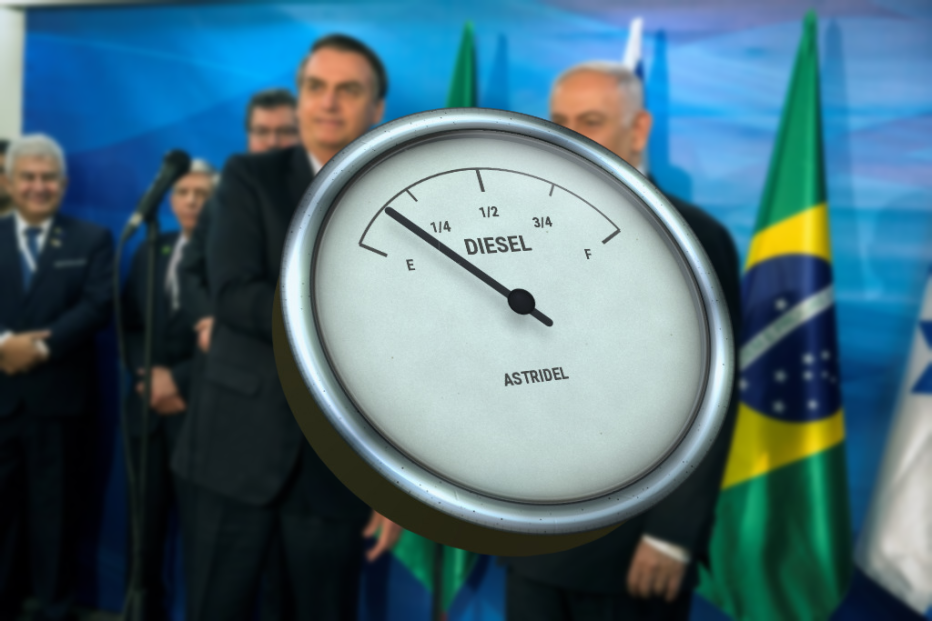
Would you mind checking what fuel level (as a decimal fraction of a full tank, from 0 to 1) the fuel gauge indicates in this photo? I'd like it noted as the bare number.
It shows 0.125
